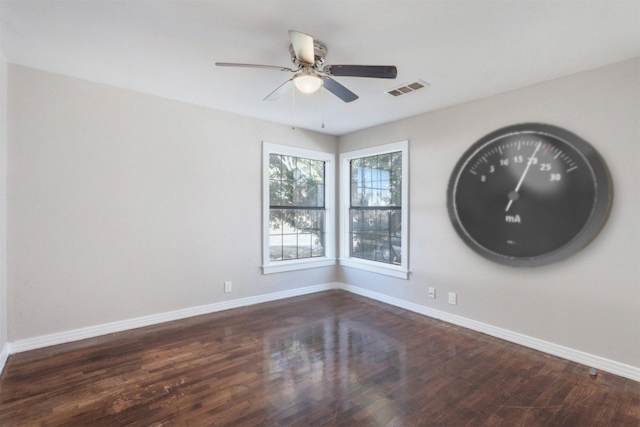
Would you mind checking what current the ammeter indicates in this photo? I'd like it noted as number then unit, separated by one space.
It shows 20 mA
